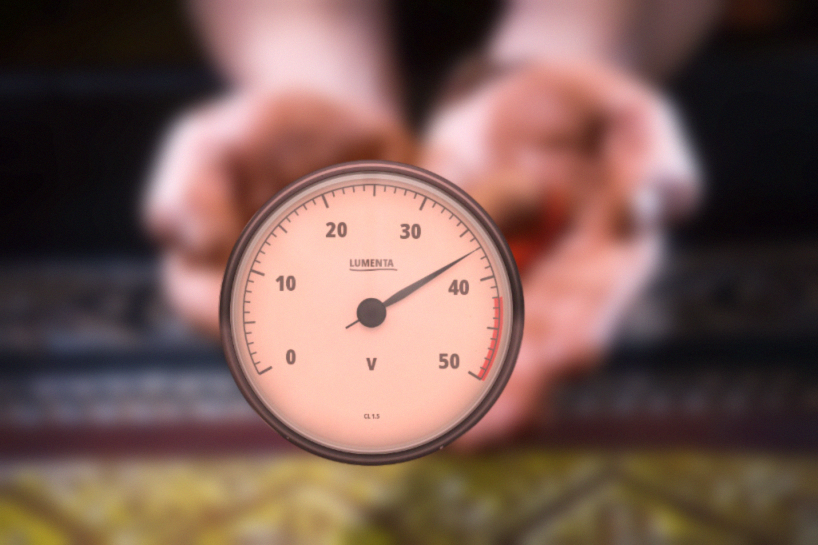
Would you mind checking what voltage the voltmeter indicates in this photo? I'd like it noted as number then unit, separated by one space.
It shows 37 V
